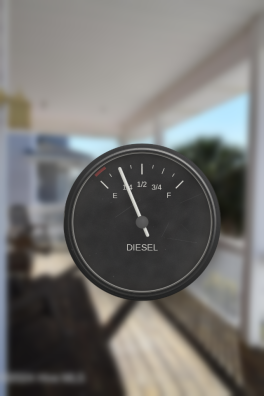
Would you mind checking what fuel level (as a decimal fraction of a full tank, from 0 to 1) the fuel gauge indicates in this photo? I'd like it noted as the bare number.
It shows 0.25
